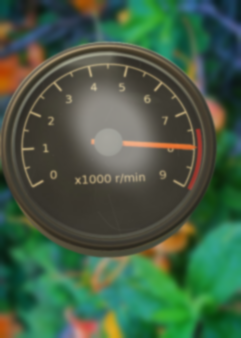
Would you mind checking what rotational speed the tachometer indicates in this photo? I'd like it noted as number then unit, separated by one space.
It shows 8000 rpm
